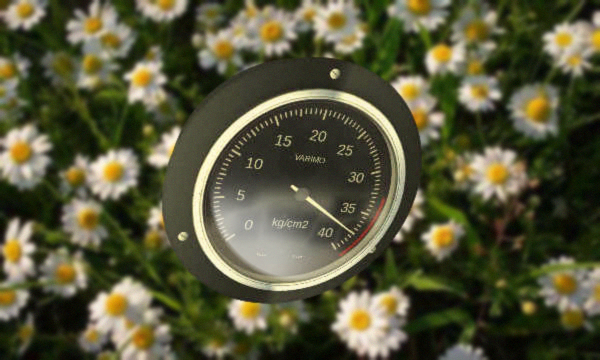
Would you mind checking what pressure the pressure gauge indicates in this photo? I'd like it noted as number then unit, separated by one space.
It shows 37.5 kg/cm²
